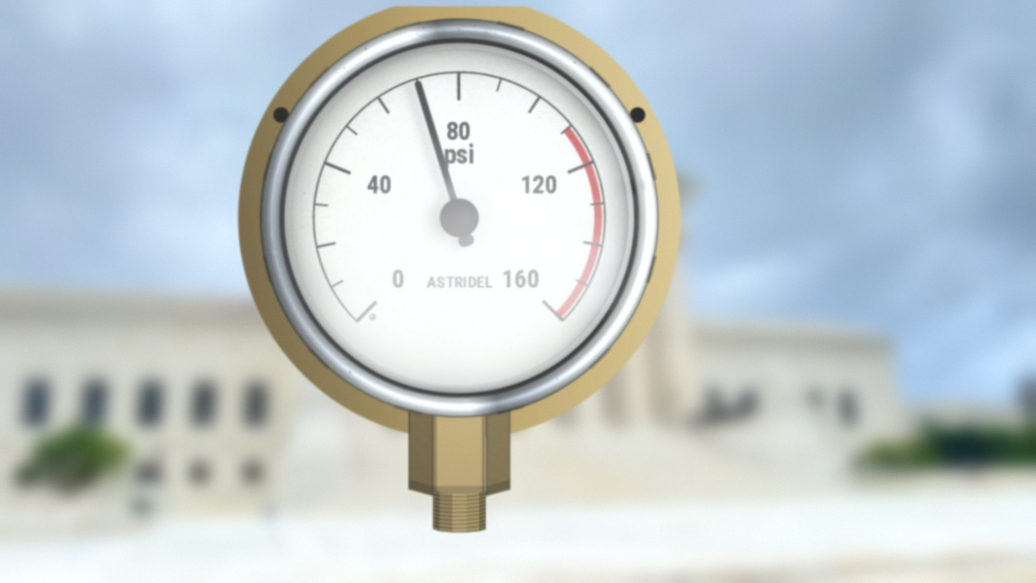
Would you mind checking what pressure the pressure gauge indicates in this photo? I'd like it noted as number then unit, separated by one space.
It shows 70 psi
